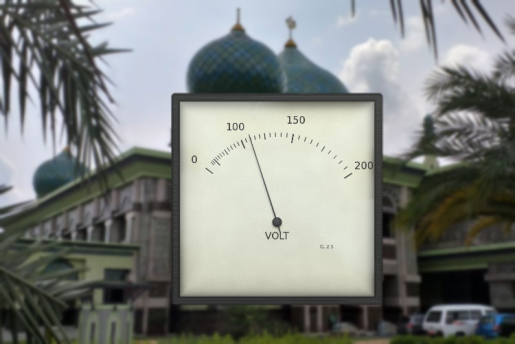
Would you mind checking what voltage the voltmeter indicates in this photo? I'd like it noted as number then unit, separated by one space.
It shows 110 V
